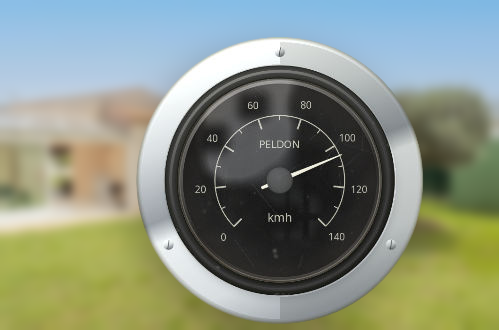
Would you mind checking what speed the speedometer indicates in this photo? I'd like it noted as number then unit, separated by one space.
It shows 105 km/h
